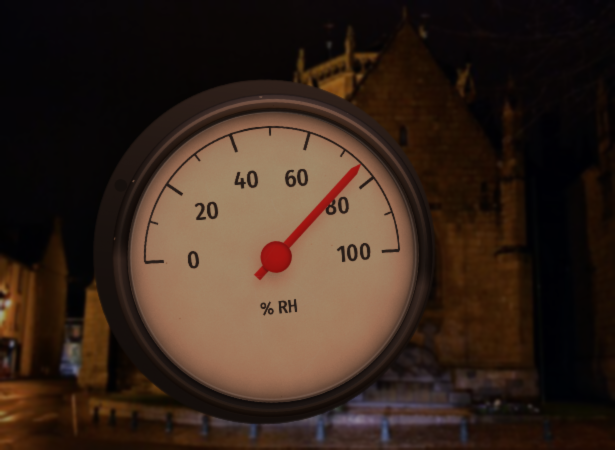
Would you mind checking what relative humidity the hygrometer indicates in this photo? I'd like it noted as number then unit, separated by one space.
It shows 75 %
